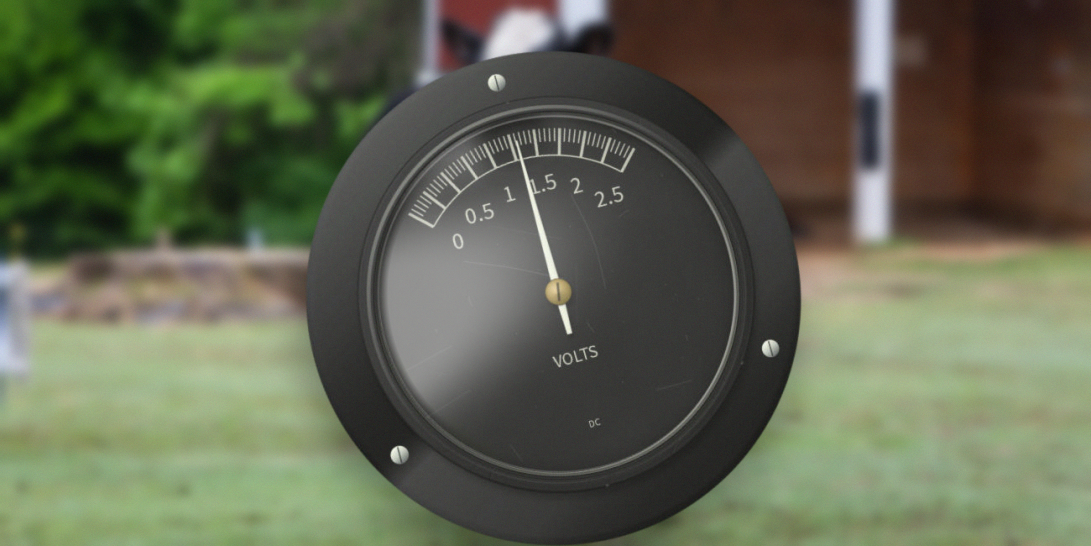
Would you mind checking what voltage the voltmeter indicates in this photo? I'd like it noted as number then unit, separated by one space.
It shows 1.3 V
